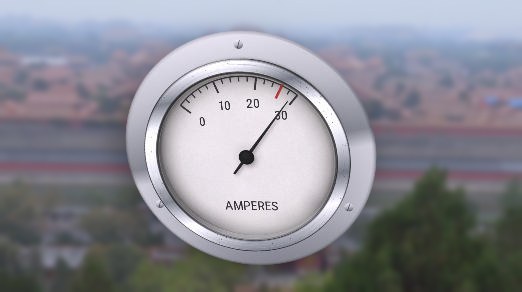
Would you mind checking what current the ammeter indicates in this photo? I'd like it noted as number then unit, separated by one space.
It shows 29 A
